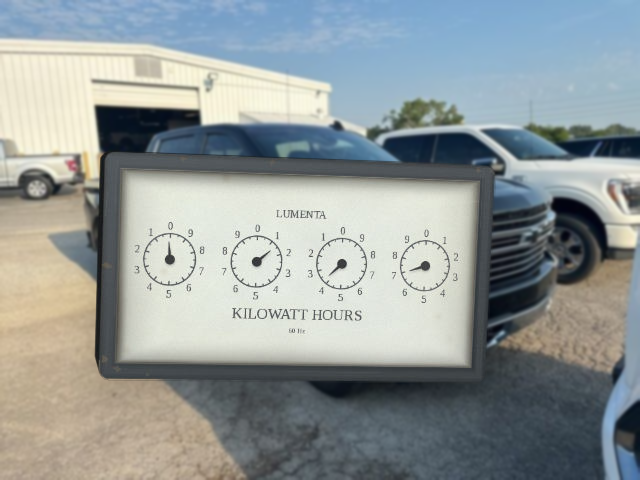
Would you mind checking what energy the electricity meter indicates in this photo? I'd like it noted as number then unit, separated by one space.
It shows 137 kWh
